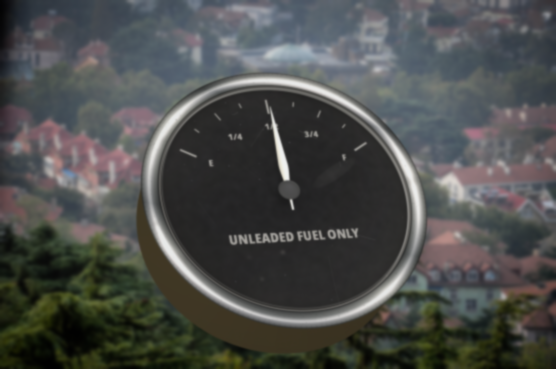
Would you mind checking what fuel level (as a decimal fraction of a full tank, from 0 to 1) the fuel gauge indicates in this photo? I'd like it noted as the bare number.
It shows 0.5
